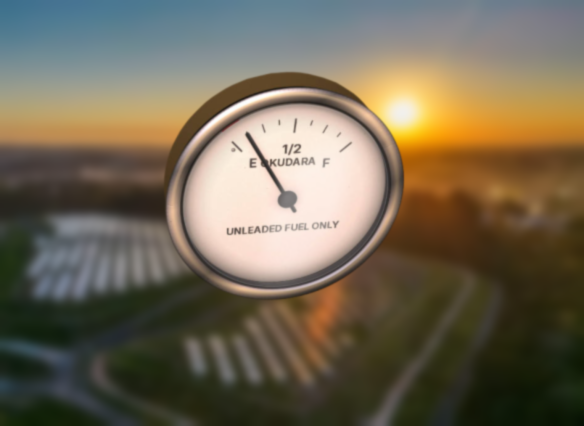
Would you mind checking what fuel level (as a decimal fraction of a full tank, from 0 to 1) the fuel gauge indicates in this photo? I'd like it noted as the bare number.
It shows 0.125
